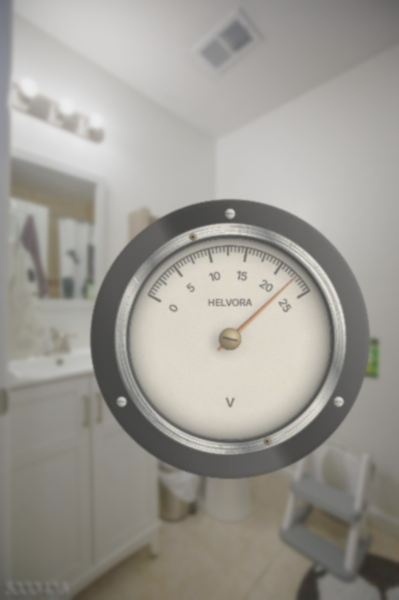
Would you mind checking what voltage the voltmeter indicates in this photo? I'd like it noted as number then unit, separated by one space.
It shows 22.5 V
